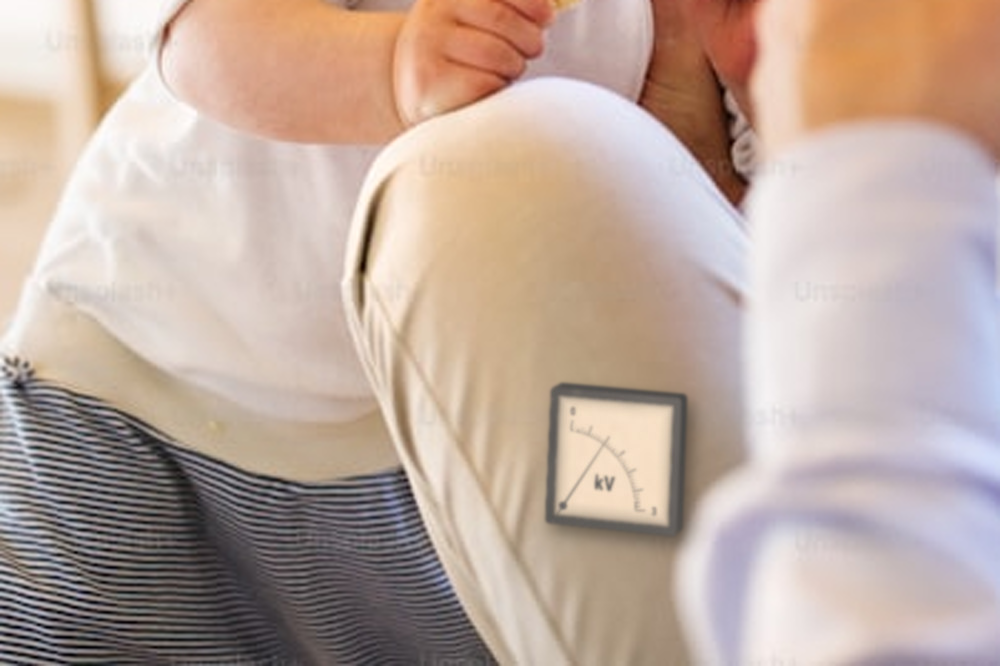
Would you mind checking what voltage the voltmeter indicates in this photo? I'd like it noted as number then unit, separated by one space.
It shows 1 kV
